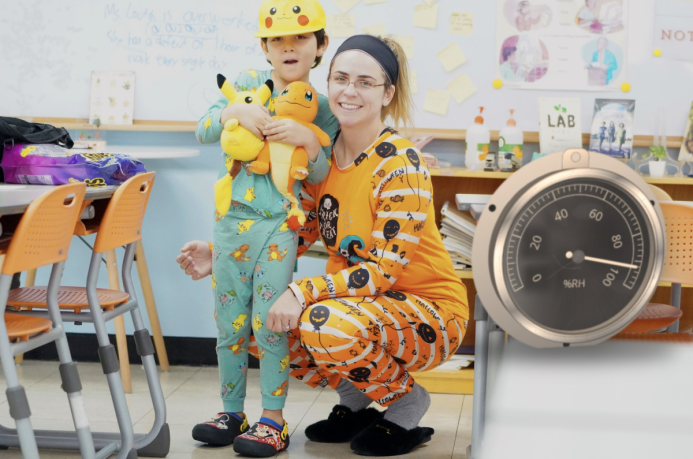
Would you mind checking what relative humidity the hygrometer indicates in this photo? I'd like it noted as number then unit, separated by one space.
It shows 92 %
